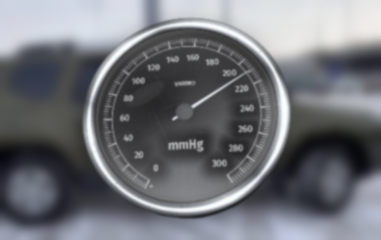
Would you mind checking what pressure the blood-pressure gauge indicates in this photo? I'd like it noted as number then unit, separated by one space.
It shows 210 mmHg
